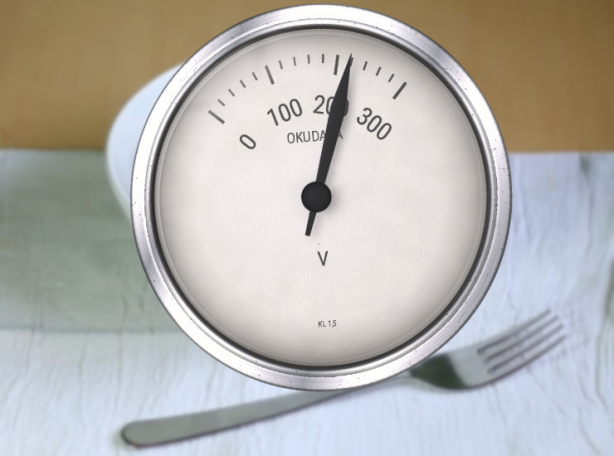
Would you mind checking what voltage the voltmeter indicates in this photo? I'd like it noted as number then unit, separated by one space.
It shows 220 V
